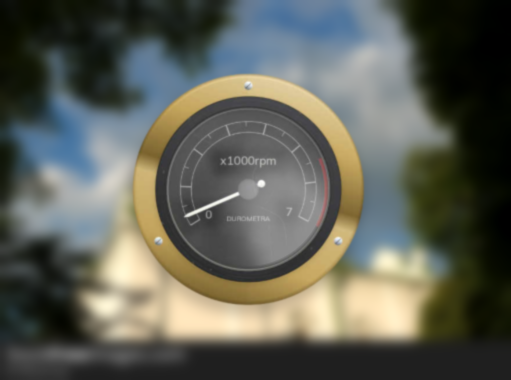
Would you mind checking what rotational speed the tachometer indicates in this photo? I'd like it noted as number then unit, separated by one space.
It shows 250 rpm
